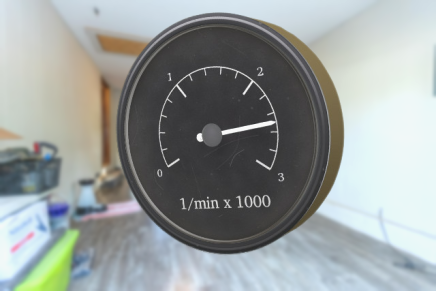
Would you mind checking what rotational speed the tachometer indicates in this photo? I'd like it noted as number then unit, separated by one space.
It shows 2500 rpm
